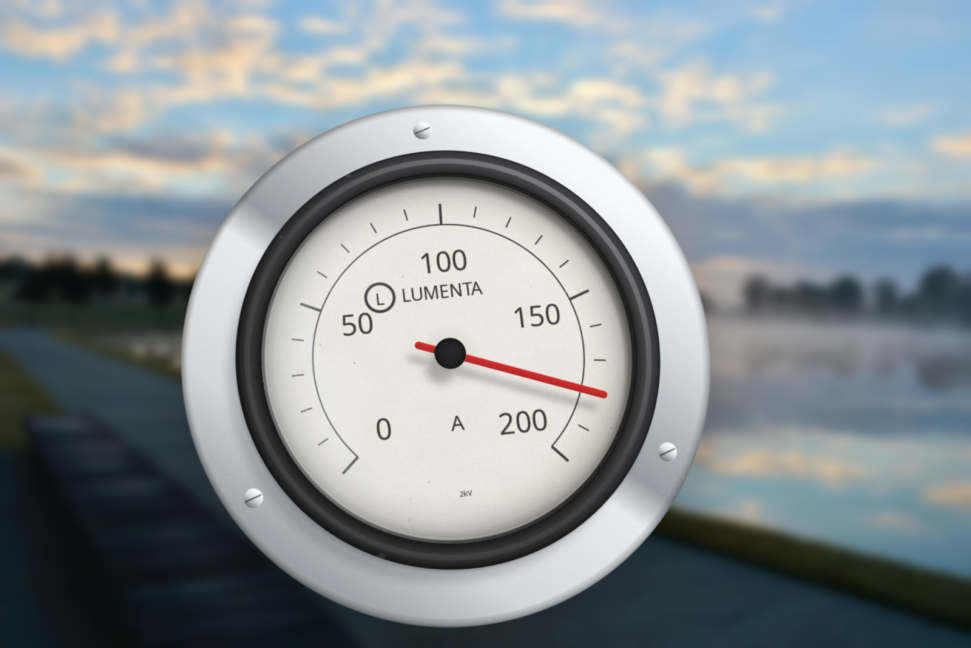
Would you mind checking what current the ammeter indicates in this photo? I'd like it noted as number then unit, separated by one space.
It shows 180 A
